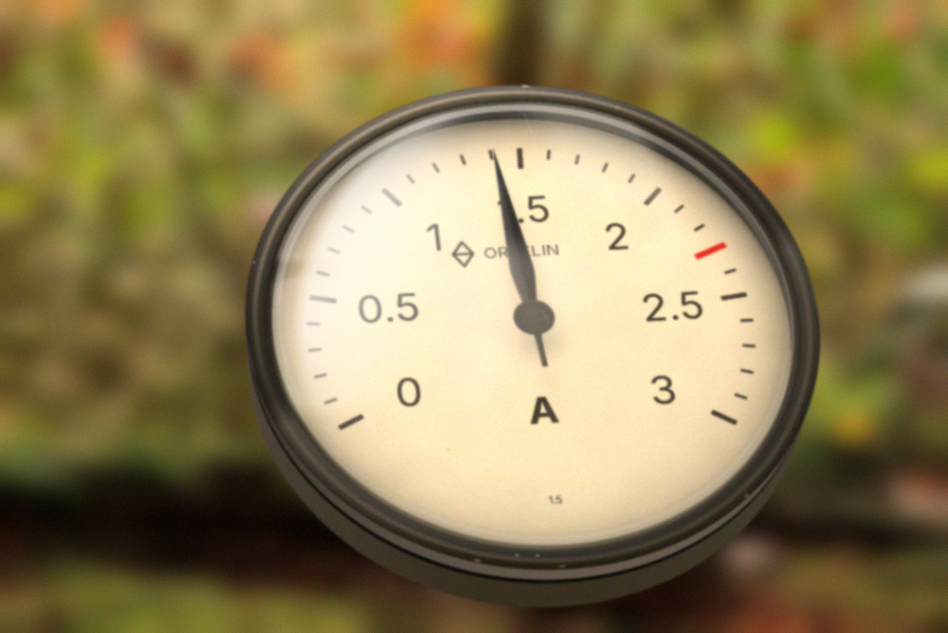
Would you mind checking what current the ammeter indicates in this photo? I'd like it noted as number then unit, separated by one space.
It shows 1.4 A
